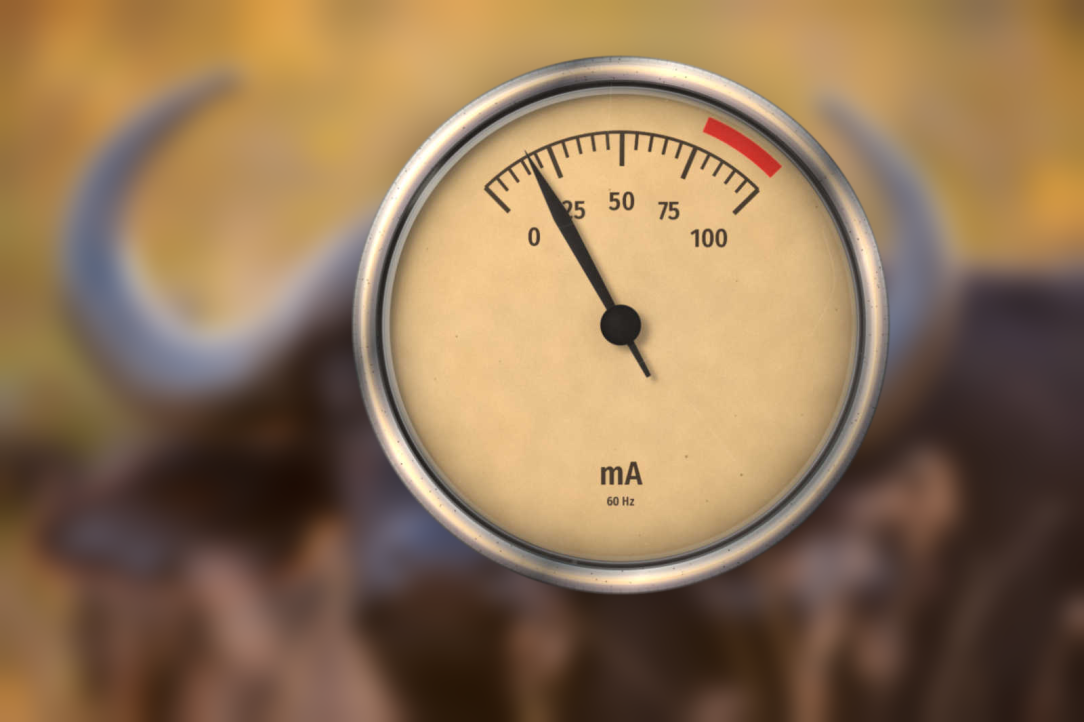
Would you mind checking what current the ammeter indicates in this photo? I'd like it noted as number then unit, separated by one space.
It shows 17.5 mA
